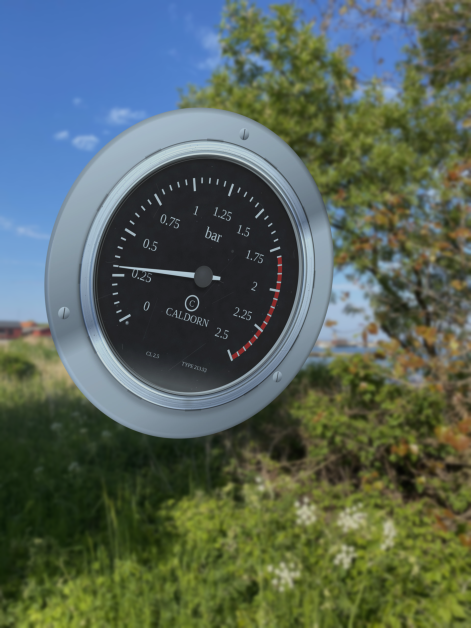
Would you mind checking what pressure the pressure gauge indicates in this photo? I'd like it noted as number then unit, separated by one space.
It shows 0.3 bar
